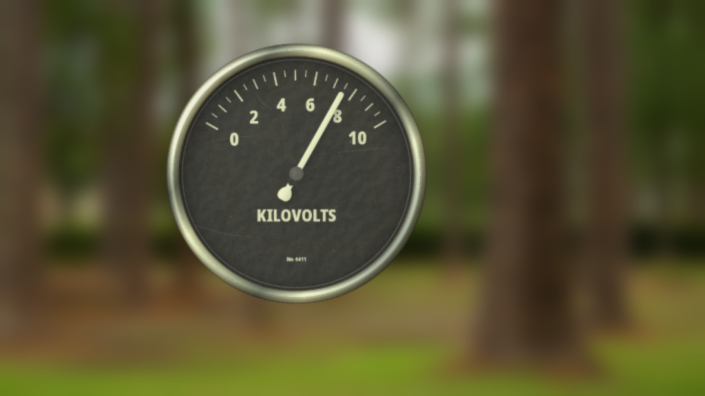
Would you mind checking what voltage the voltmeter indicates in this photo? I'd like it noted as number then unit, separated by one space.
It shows 7.5 kV
